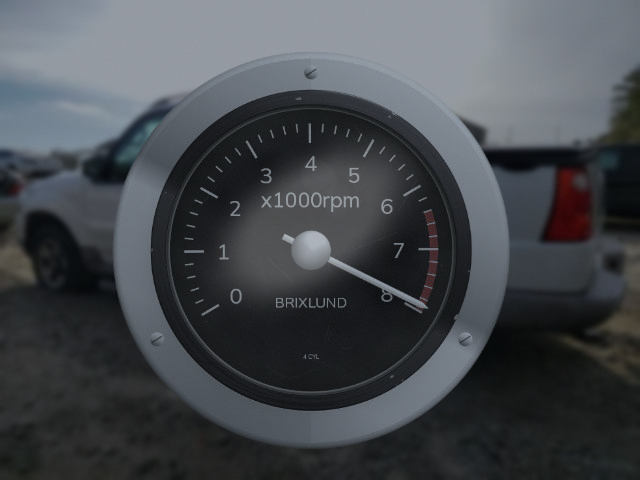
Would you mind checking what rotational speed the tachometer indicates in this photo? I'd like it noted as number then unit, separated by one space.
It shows 7900 rpm
